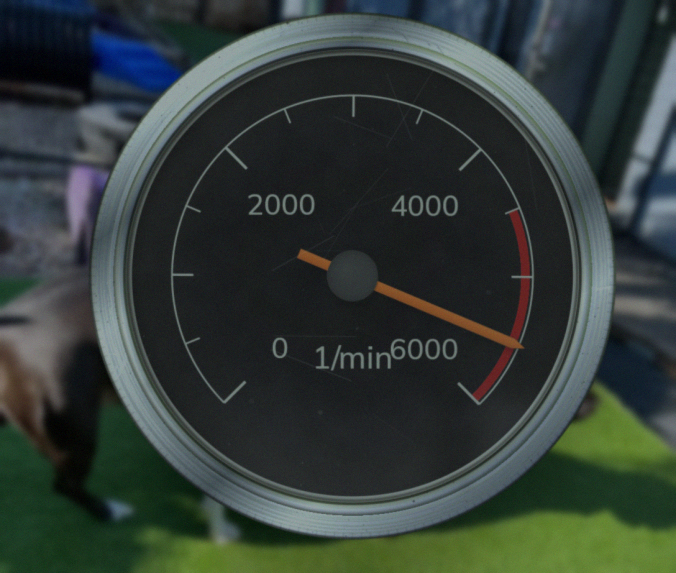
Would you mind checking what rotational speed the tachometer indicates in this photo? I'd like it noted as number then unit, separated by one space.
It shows 5500 rpm
